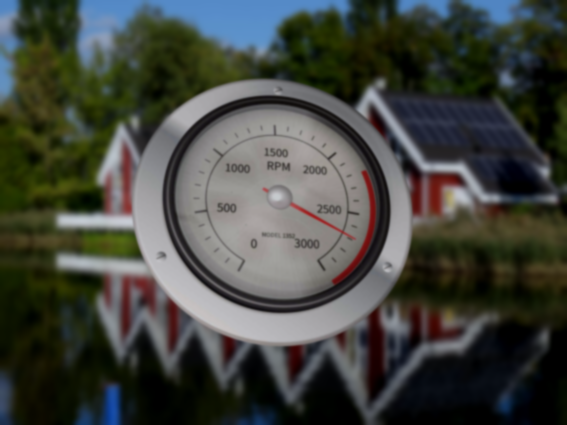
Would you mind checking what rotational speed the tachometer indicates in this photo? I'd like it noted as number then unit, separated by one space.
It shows 2700 rpm
